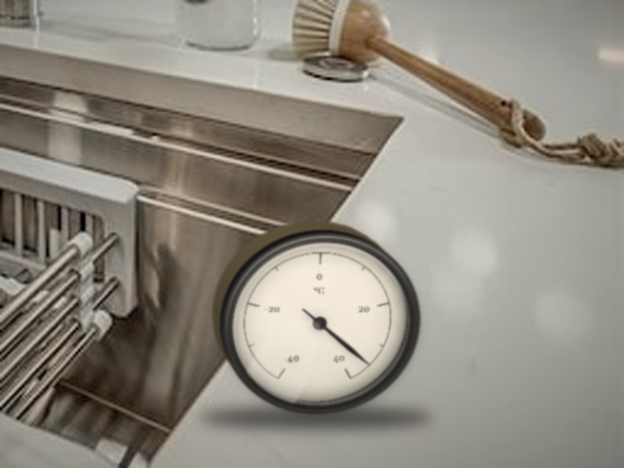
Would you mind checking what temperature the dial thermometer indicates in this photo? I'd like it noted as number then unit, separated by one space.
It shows 35 °C
